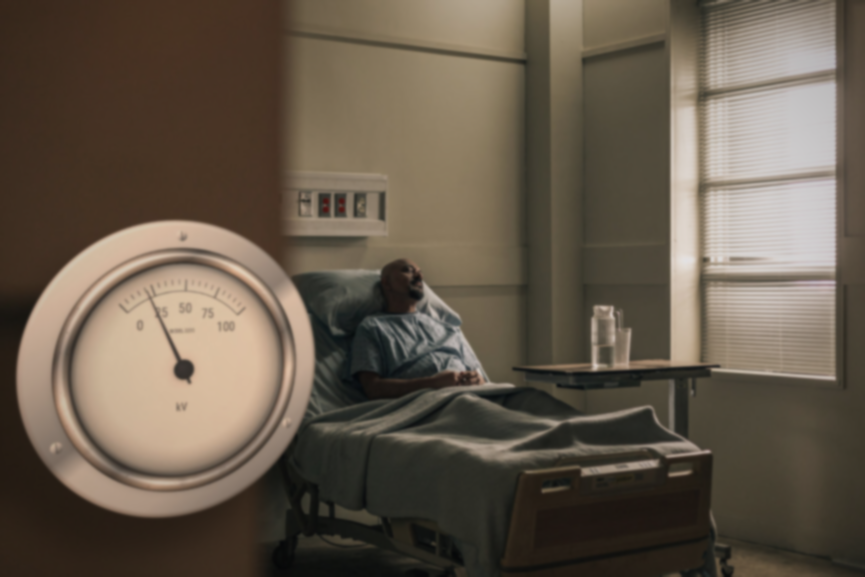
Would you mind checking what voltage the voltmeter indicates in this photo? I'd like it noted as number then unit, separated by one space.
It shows 20 kV
